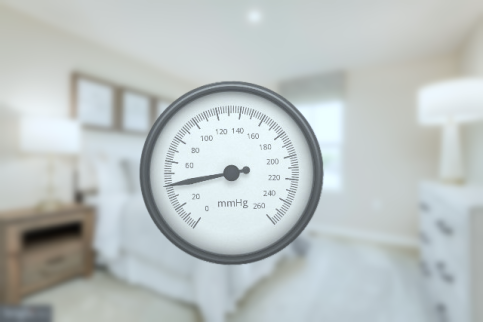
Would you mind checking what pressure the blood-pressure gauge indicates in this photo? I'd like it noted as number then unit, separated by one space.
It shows 40 mmHg
